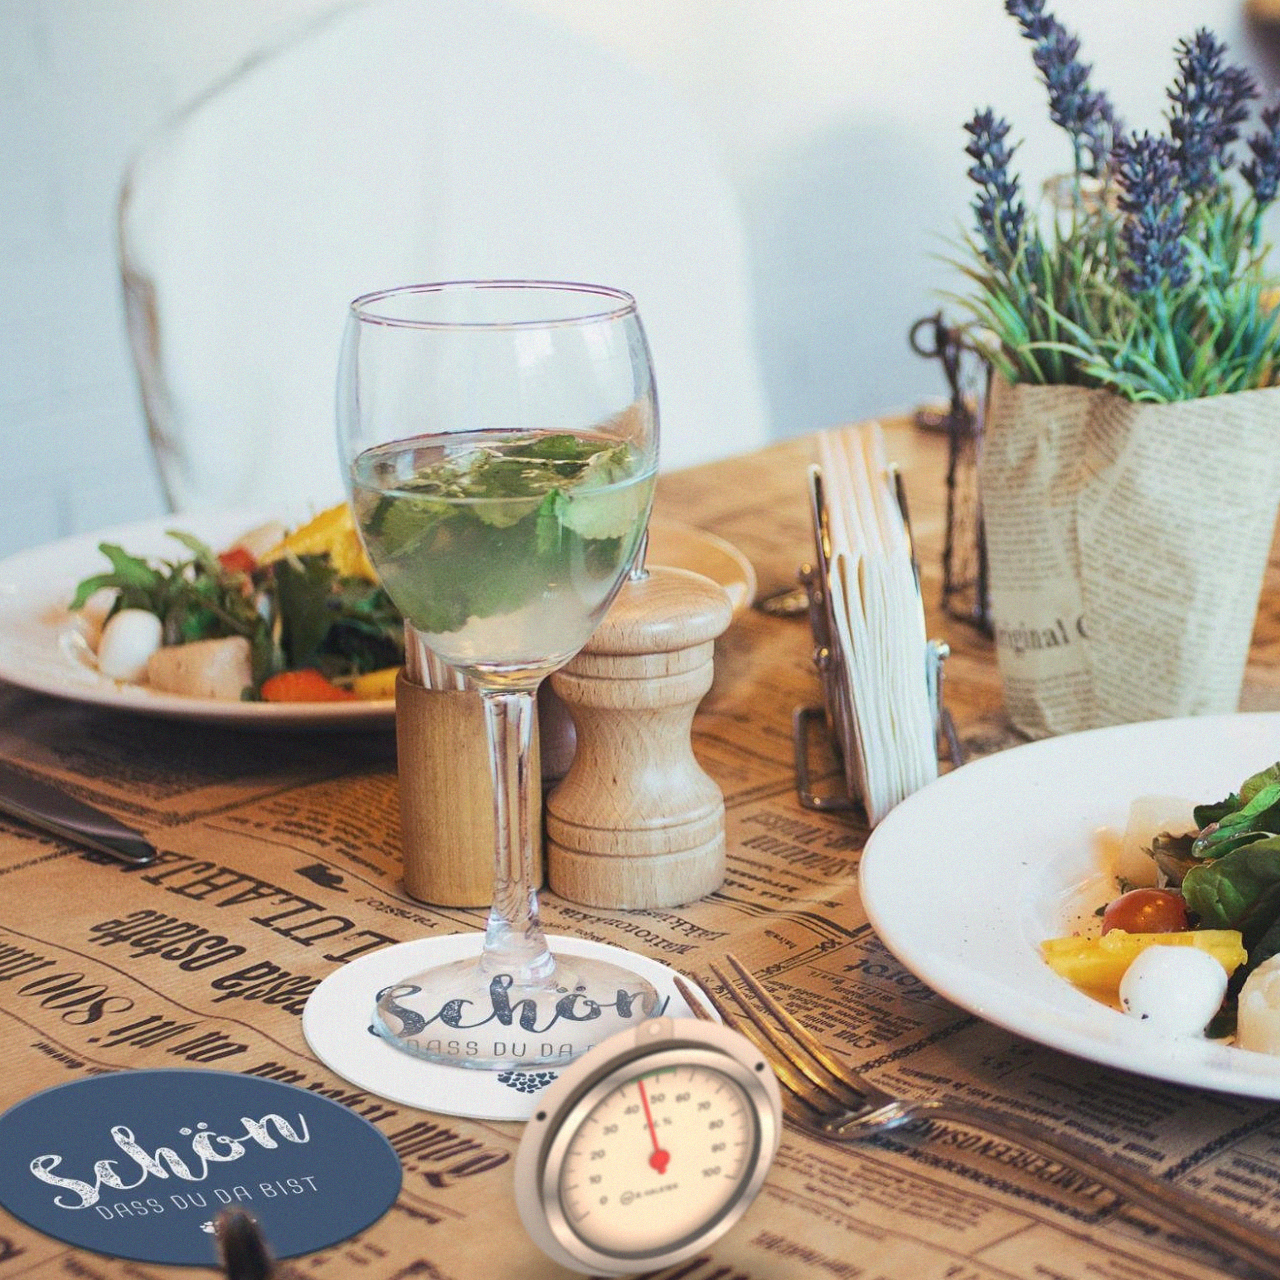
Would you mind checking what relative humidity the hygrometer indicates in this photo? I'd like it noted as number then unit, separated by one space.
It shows 45 %
